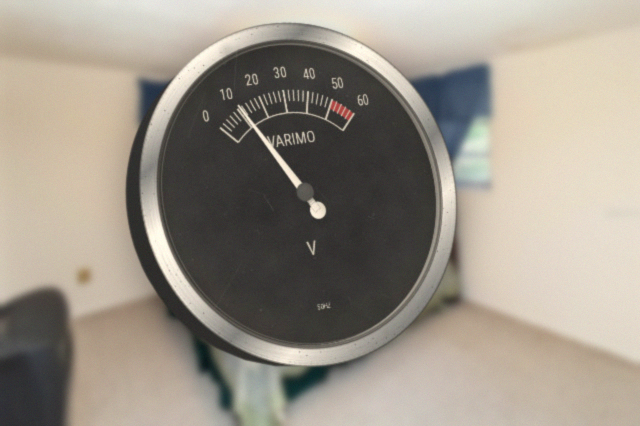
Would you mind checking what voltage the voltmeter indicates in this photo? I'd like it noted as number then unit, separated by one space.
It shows 10 V
